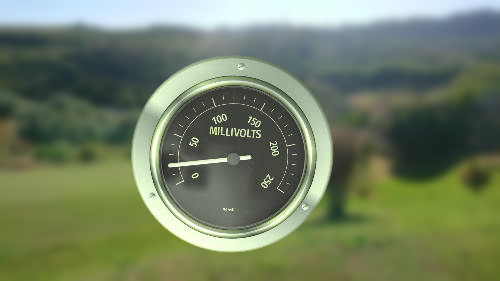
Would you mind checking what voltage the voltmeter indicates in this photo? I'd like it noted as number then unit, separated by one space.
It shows 20 mV
